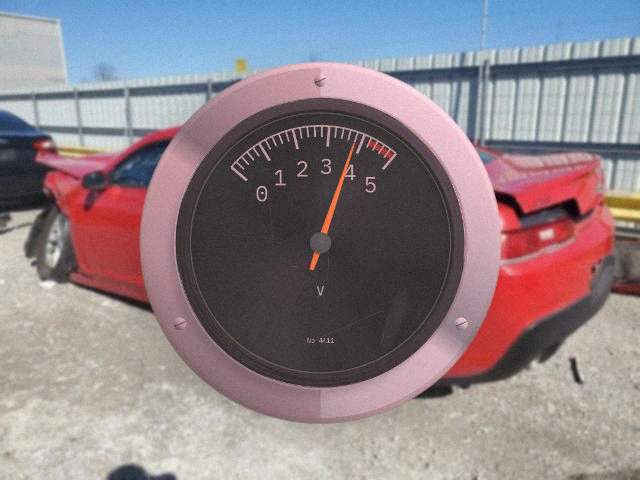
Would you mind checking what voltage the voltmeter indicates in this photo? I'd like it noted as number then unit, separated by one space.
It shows 3.8 V
